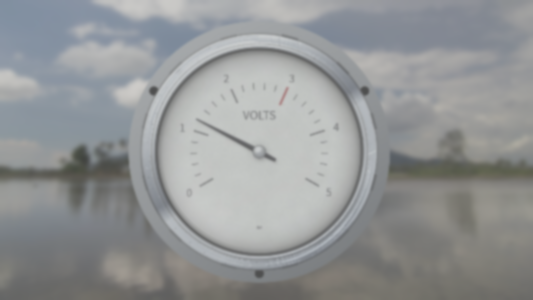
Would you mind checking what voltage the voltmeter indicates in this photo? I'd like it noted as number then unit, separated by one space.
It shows 1.2 V
